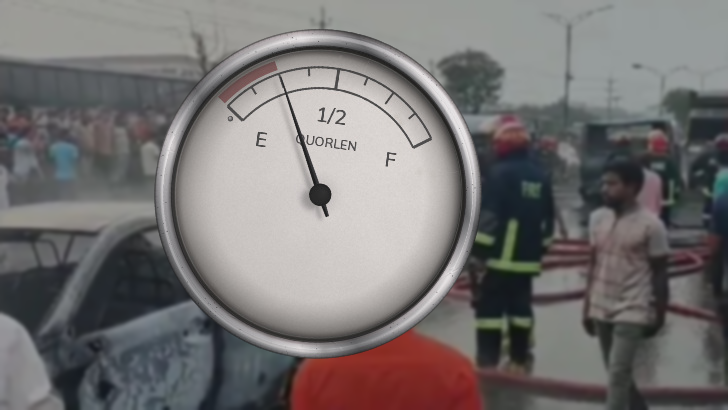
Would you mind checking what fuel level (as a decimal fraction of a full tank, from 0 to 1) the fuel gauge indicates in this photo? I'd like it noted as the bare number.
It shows 0.25
